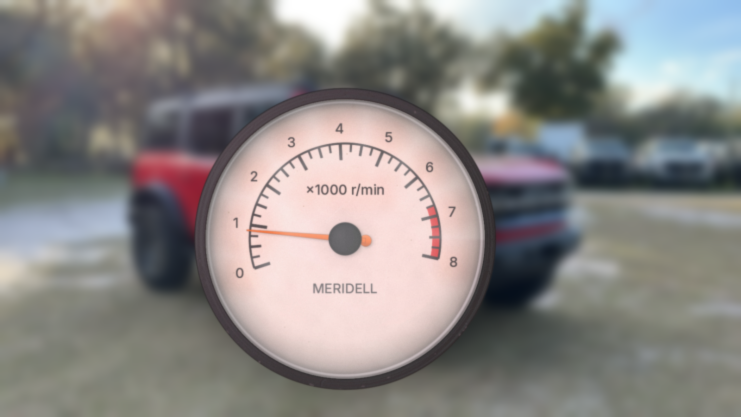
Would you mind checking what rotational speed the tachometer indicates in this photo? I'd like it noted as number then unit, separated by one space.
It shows 875 rpm
